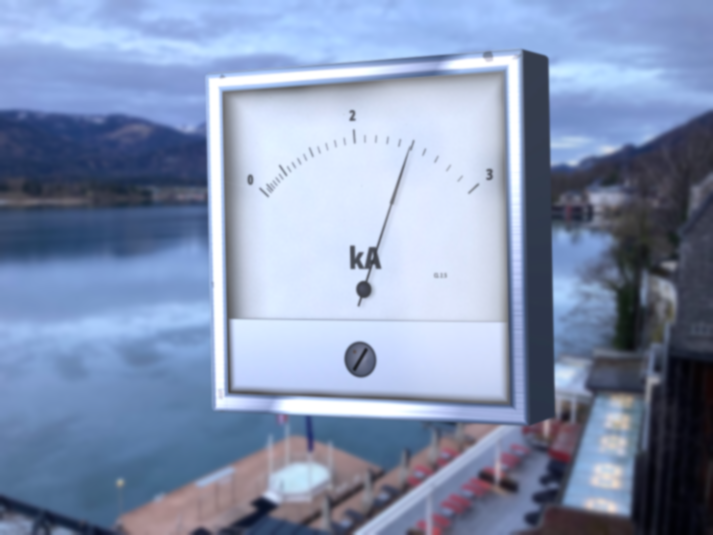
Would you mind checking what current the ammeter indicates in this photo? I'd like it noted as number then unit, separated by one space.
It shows 2.5 kA
